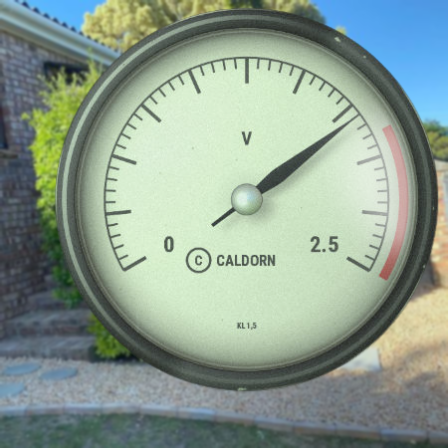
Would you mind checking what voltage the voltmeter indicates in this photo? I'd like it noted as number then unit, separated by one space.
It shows 1.8 V
